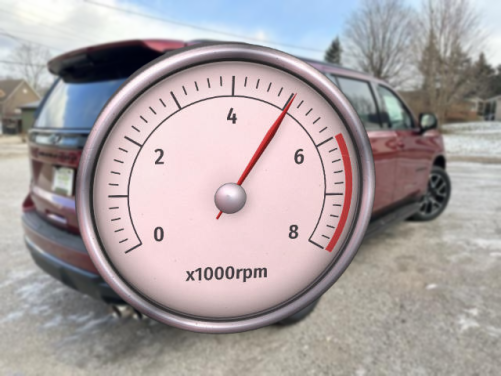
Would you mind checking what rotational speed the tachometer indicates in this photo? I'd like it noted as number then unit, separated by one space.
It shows 5000 rpm
